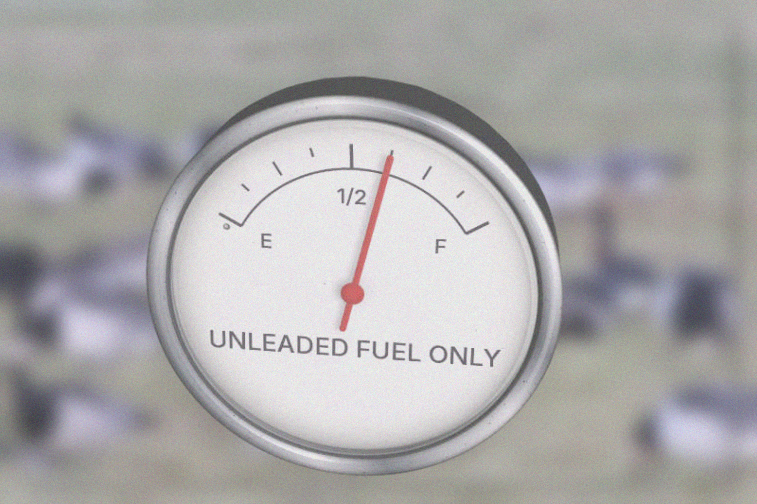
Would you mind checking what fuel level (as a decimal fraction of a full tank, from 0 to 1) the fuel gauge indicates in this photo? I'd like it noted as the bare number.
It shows 0.625
